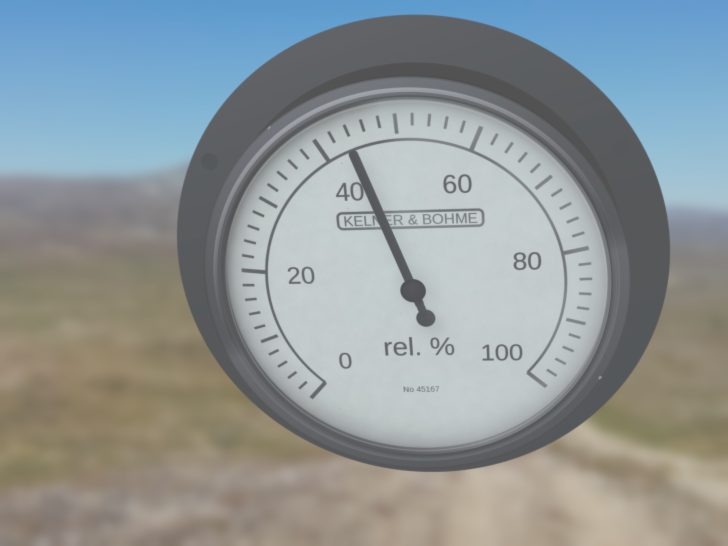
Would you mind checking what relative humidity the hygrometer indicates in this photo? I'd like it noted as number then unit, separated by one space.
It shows 44 %
